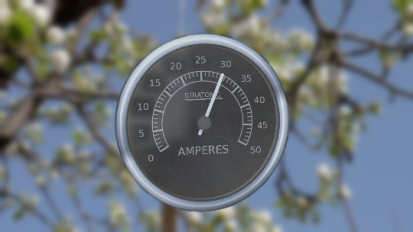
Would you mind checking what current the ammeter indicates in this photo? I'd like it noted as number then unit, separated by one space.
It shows 30 A
